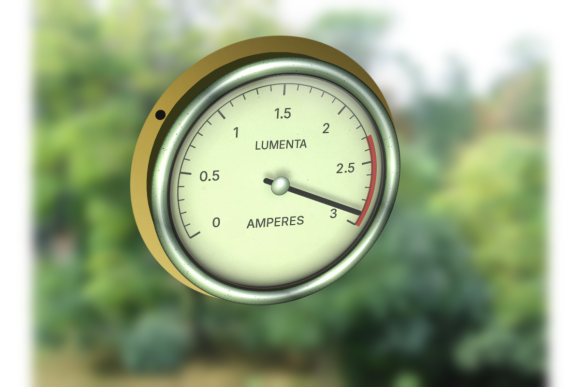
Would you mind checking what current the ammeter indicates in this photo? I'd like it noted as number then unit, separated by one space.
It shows 2.9 A
